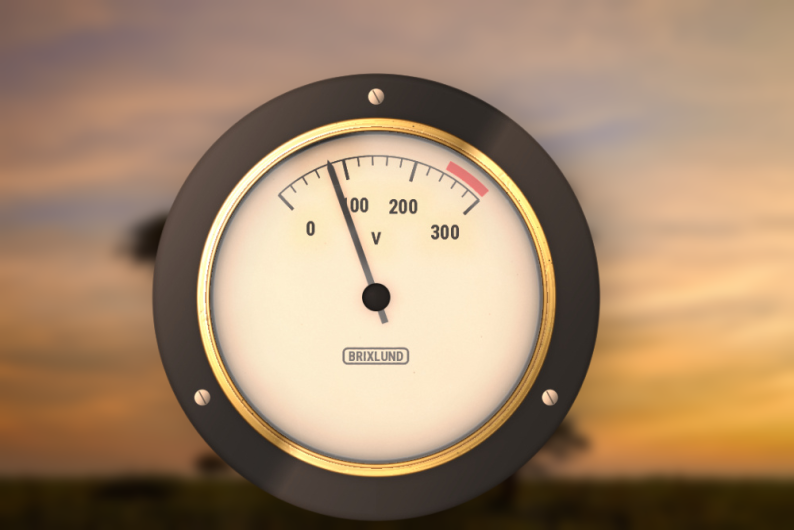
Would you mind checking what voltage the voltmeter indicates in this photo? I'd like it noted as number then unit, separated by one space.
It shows 80 V
